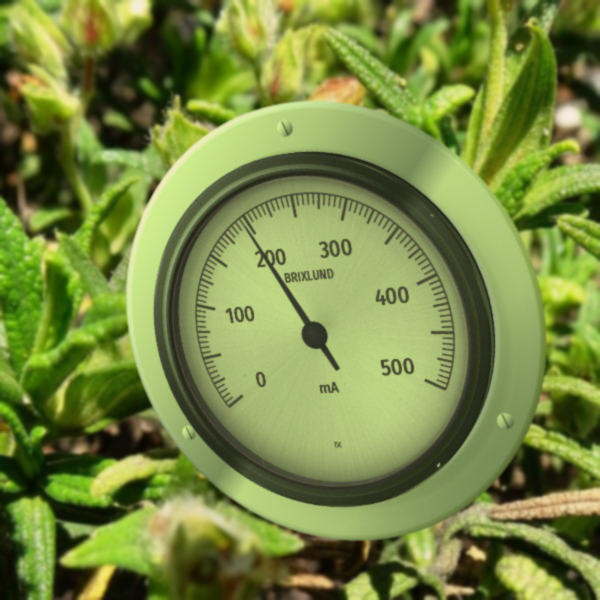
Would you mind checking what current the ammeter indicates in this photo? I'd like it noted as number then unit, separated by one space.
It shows 200 mA
